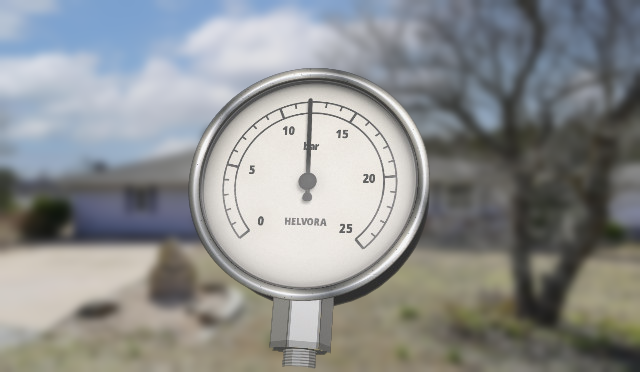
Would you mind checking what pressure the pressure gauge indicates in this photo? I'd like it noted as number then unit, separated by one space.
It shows 12 bar
